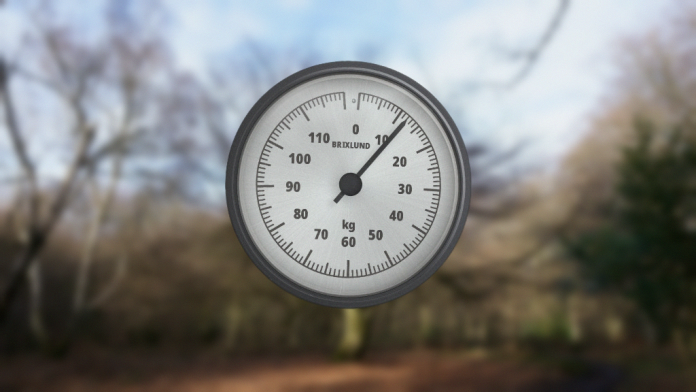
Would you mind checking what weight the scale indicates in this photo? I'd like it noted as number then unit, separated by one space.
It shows 12 kg
